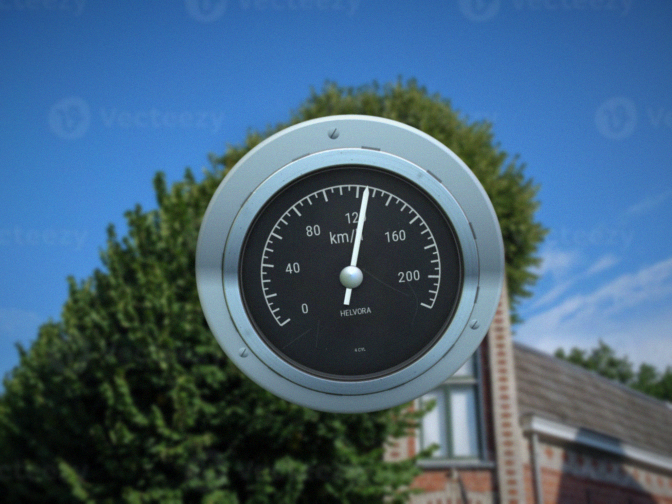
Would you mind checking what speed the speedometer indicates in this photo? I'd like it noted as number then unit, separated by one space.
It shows 125 km/h
